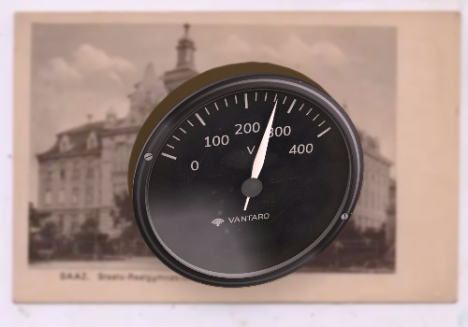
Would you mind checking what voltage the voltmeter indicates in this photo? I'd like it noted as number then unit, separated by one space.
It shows 260 V
